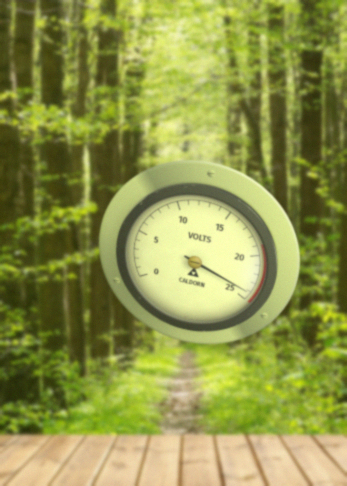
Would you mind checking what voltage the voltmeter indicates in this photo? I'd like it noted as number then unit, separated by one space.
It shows 24 V
